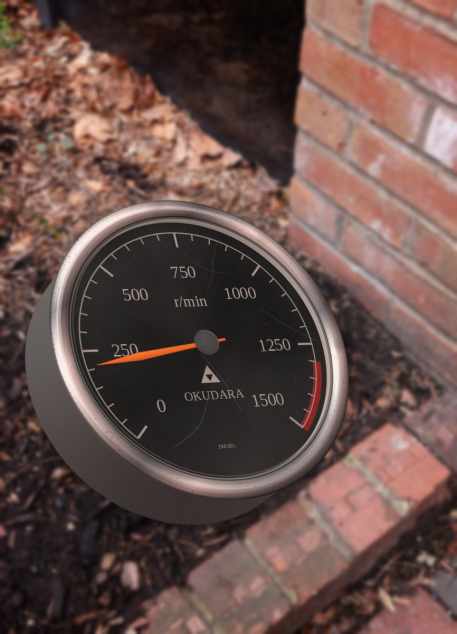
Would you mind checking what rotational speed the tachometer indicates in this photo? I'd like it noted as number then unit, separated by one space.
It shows 200 rpm
